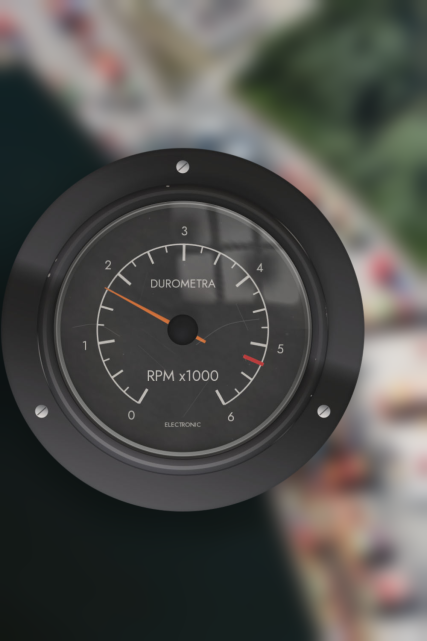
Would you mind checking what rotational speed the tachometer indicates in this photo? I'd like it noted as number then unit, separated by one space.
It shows 1750 rpm
